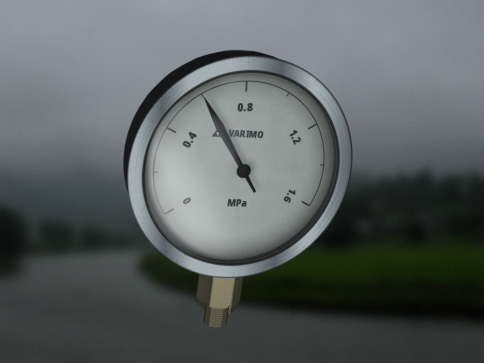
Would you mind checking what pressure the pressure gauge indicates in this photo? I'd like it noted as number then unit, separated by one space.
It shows 0.6 MPa
